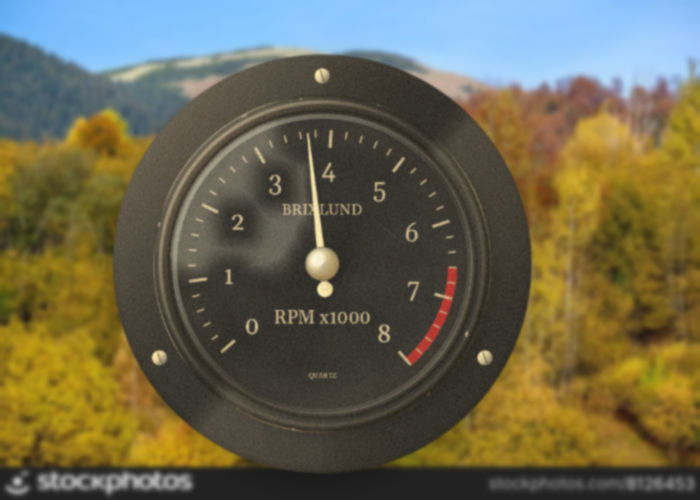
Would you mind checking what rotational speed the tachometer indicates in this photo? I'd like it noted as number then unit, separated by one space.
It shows 3700 rpm
